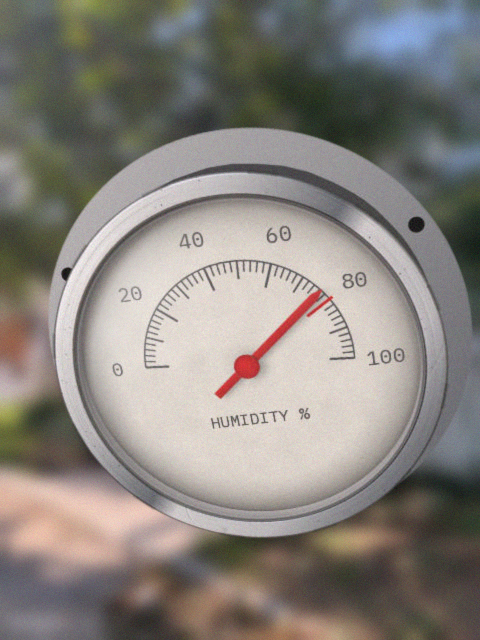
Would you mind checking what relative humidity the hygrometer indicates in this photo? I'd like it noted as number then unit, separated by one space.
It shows 76 %
